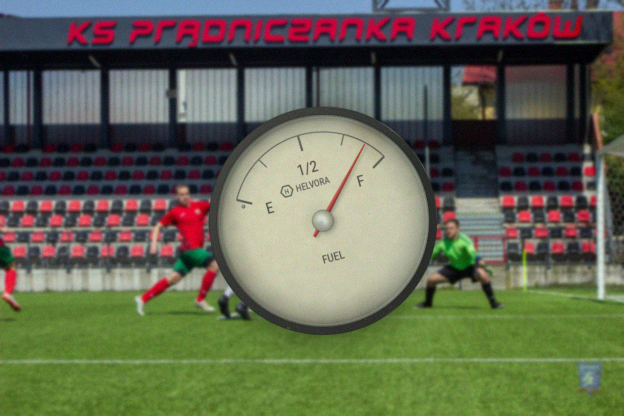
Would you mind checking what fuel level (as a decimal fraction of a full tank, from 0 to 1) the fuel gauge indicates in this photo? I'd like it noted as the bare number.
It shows 0.875
